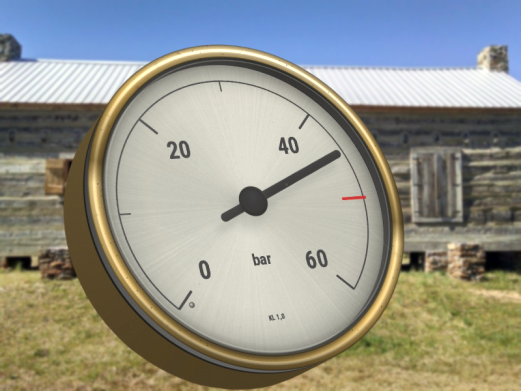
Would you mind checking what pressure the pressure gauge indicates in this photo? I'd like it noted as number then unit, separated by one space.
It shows 45 bar
